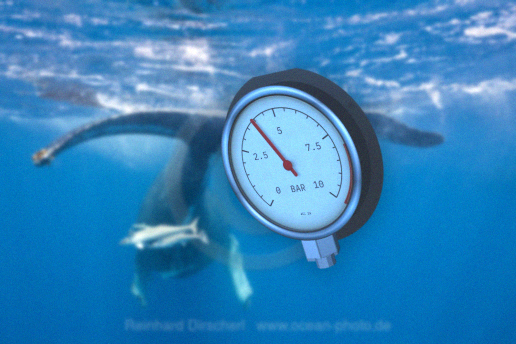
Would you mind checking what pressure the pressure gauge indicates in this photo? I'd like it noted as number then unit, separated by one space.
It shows 4 bar
